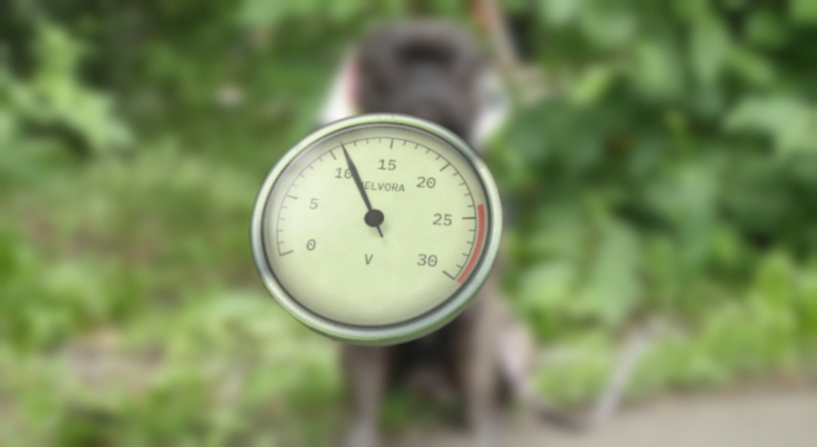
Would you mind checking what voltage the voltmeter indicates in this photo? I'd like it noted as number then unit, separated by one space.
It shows 11 V
